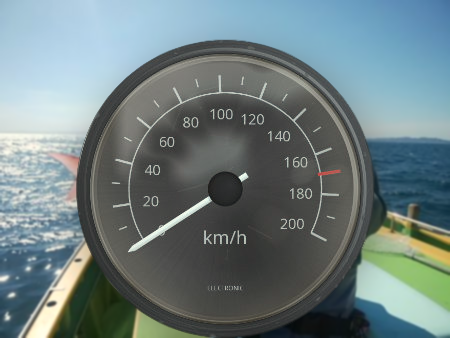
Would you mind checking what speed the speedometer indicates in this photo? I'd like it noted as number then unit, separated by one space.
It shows 0 km/h
